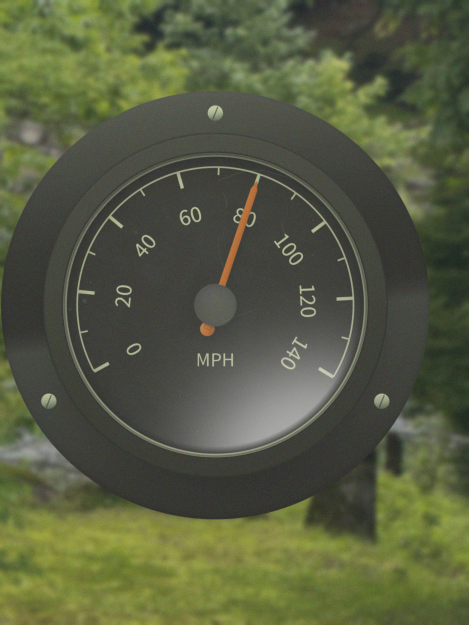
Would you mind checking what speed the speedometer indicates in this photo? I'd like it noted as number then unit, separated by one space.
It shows 80 mph
